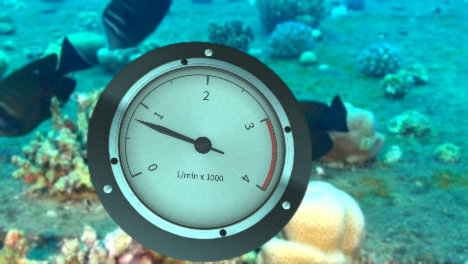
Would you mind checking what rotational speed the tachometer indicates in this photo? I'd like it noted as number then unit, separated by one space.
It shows 750 rpm
